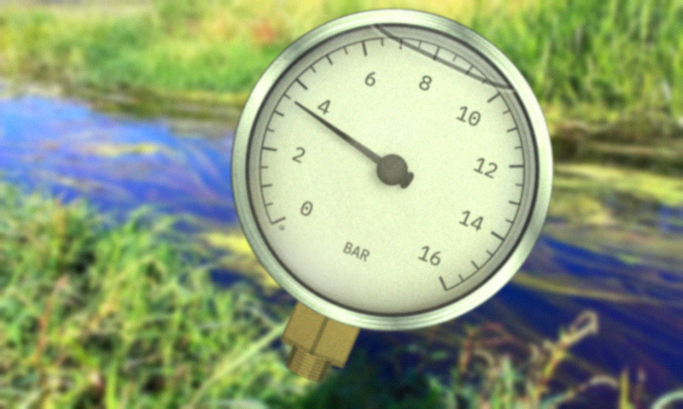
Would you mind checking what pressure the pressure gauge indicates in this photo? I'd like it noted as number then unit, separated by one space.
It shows 3.5 bar
